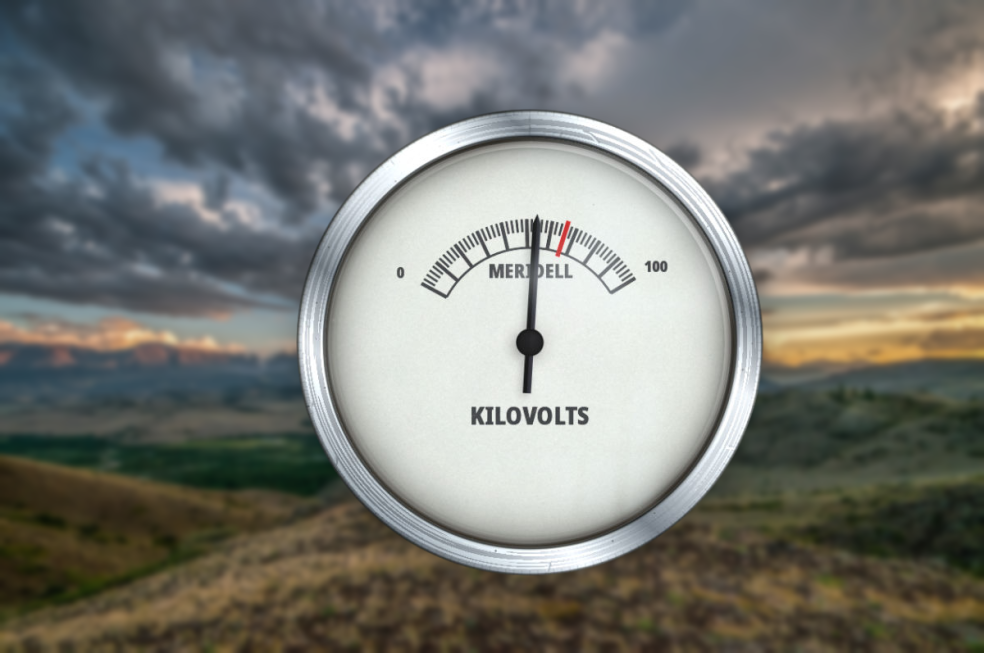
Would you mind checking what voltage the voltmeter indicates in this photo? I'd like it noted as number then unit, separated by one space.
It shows 54 kV
